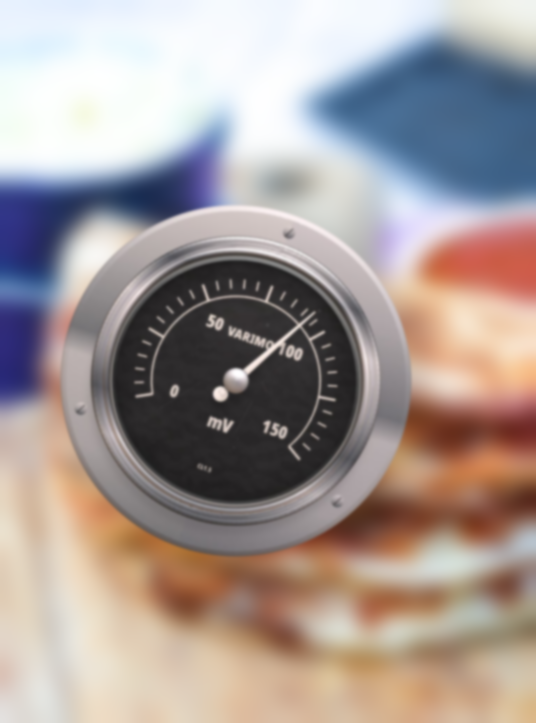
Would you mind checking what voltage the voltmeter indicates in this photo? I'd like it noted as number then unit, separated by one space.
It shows 92.5 mV
